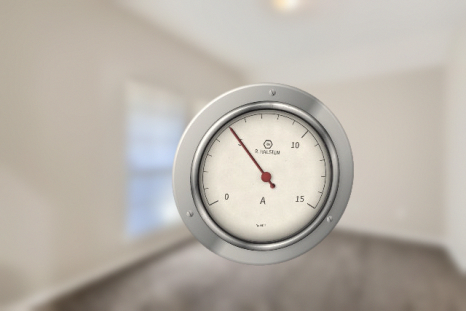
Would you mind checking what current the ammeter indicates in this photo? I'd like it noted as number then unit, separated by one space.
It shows 5 A
